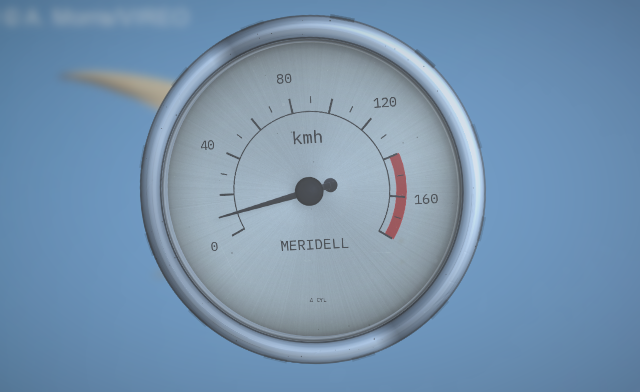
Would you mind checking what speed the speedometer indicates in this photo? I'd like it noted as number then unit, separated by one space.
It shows 10 km/h
